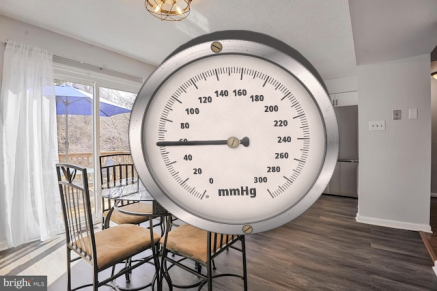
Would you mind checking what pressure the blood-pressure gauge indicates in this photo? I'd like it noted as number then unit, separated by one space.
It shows 60 mmHg
